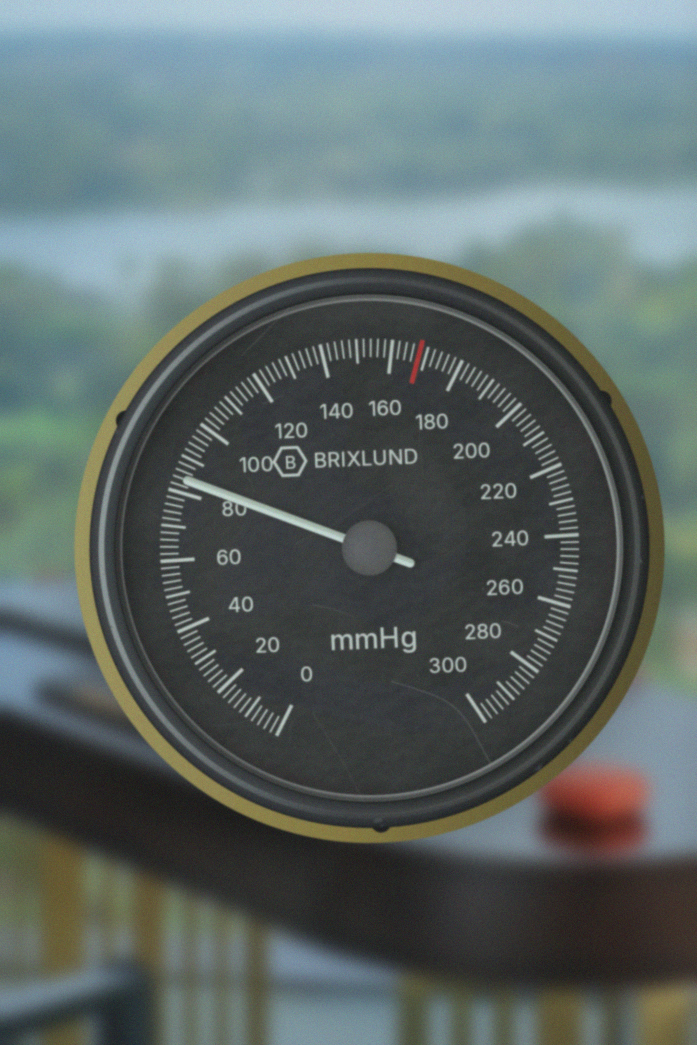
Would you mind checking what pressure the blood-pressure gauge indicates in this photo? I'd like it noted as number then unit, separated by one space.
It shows 84 mmHg
